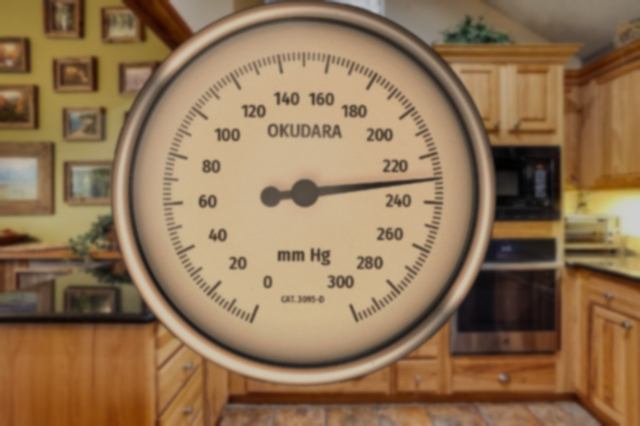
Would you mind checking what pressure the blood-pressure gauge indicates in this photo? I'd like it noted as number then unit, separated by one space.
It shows 230 mmHg
